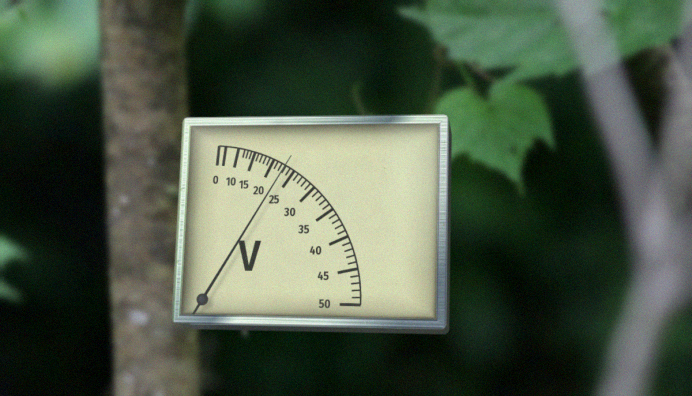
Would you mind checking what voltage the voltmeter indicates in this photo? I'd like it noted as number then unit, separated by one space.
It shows 23 V
